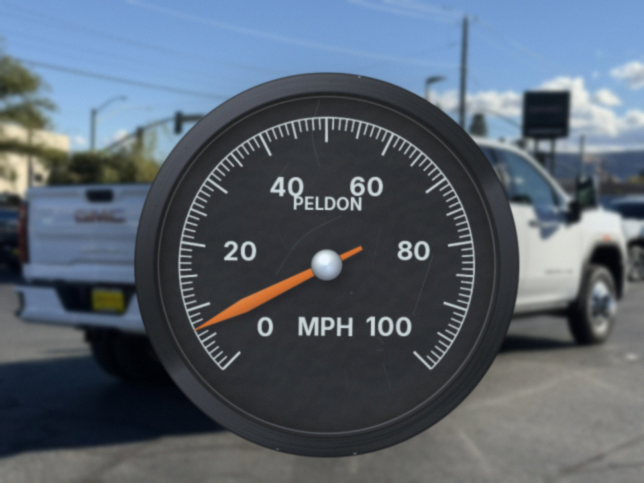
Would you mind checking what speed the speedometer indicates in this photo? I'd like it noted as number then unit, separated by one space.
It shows 7 mph
